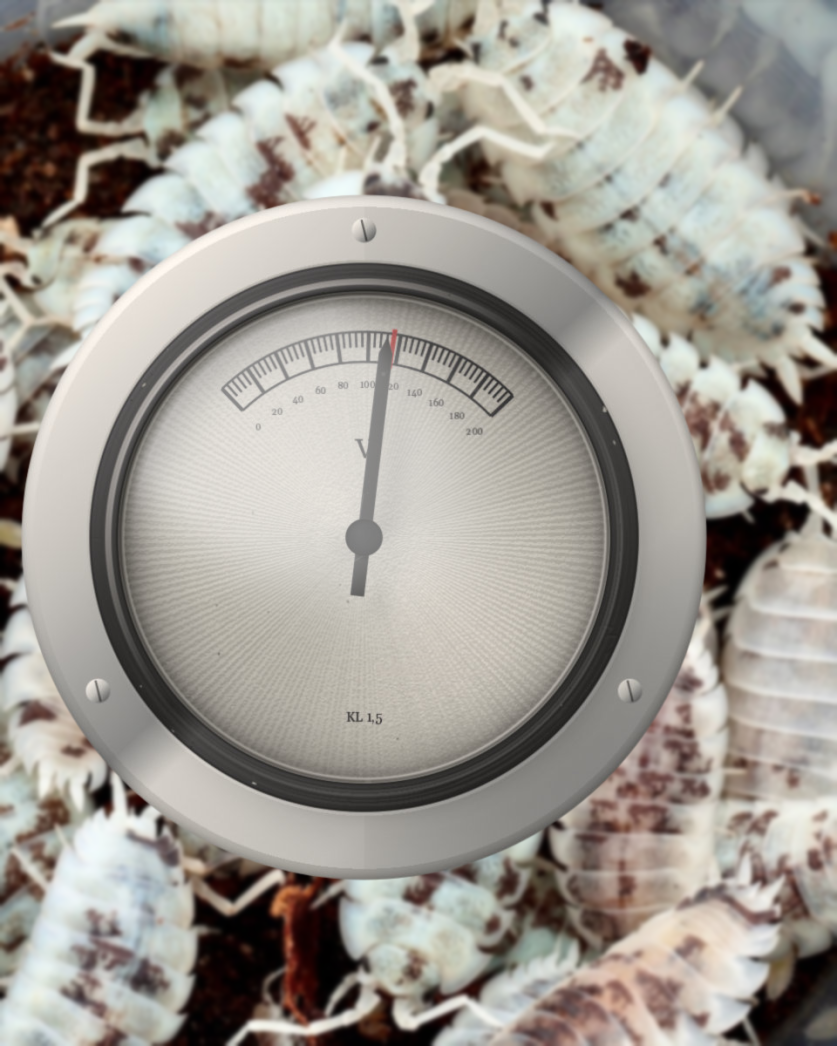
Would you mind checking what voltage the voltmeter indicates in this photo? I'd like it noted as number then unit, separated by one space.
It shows 112 V
